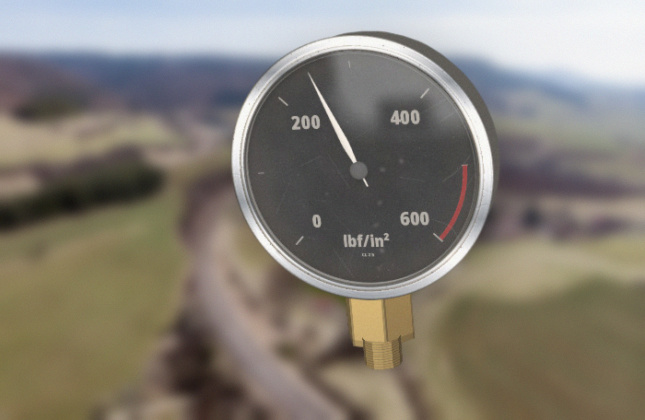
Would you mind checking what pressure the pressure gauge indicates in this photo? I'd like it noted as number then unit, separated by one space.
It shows 250 psi
